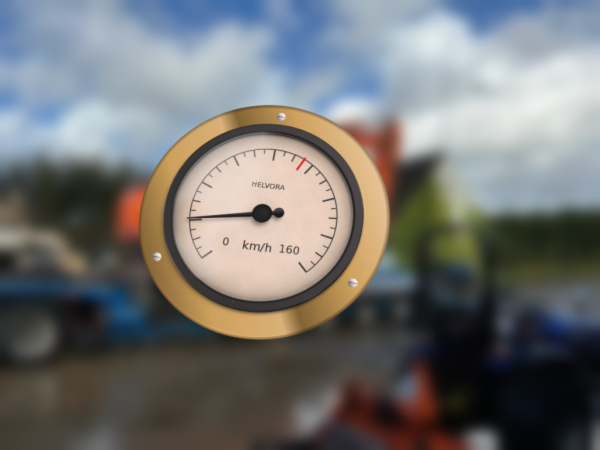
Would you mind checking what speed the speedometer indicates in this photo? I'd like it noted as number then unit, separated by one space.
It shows 20 km/h
